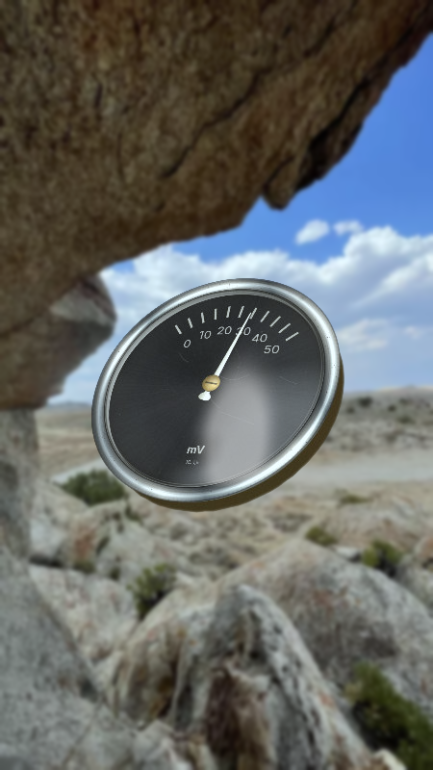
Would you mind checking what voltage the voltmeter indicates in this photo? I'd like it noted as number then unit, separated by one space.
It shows 30 mV
